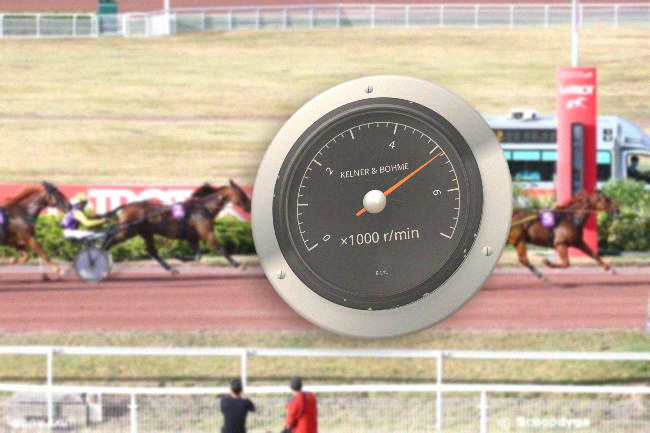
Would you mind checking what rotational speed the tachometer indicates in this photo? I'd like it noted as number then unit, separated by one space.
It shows 5200 rpm
